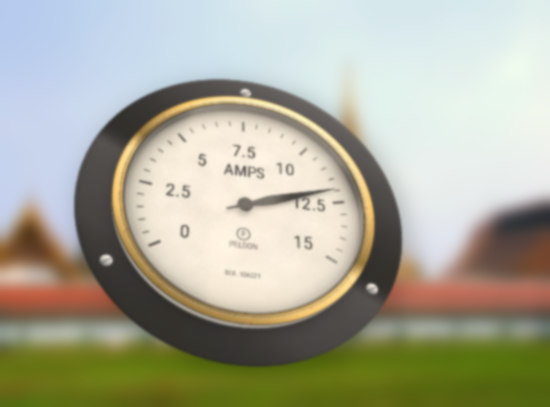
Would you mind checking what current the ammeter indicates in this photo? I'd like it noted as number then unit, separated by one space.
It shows 12 A
